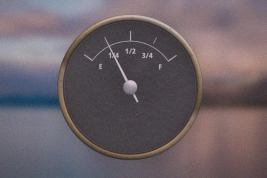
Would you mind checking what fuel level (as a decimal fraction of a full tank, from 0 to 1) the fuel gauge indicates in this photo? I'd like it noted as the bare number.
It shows 0.25
